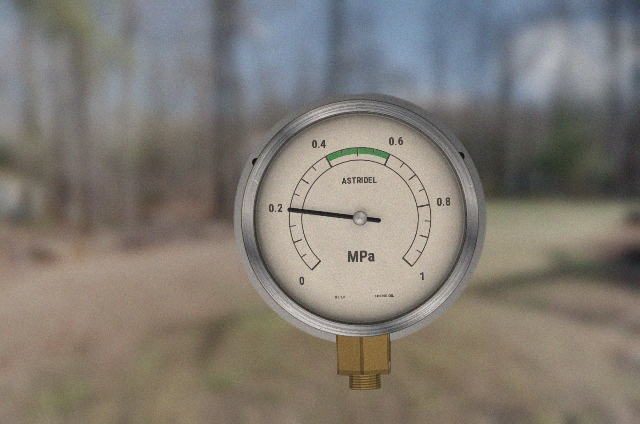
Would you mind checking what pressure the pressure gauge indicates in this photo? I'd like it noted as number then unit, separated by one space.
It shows 0.2 MPa
